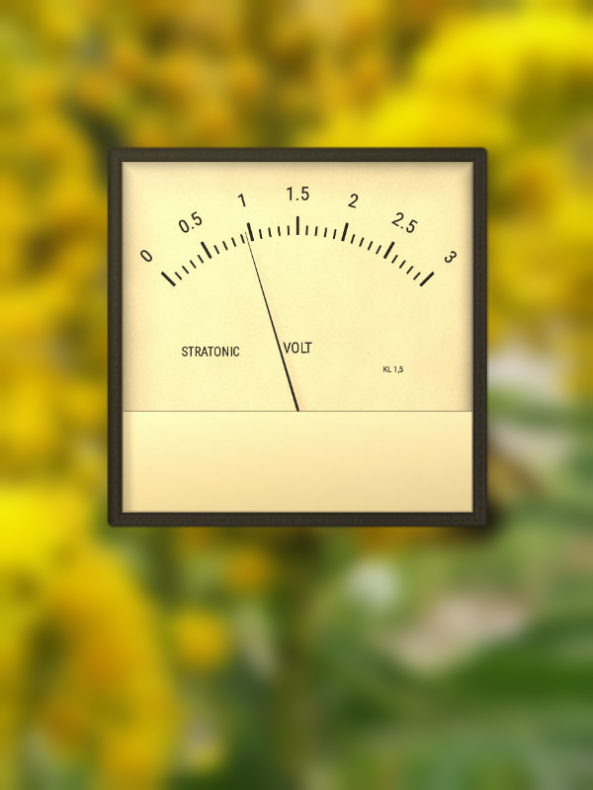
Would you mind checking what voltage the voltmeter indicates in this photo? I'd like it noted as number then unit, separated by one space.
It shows 0.95 V
